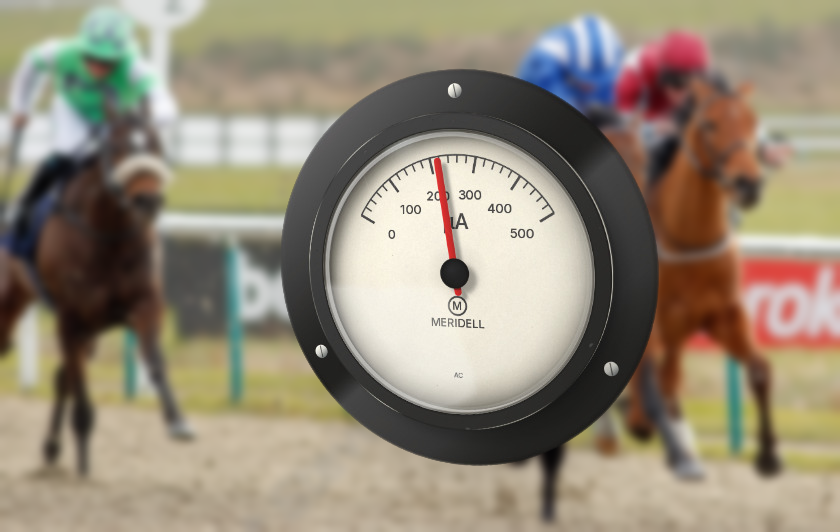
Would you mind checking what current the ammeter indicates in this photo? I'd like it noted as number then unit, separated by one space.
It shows 220 µA
